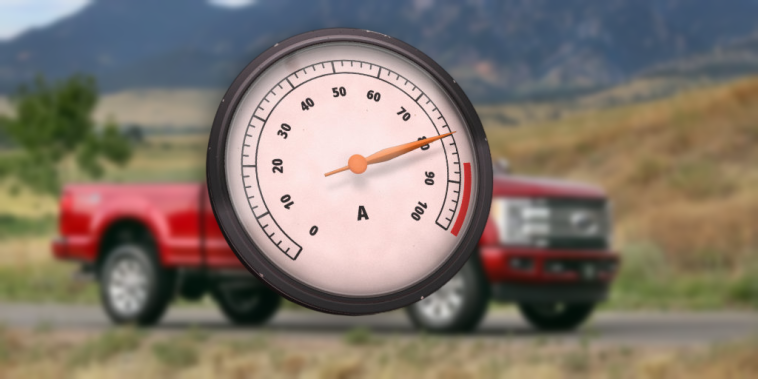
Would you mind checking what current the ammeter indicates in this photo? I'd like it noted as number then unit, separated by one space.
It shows 80 A
